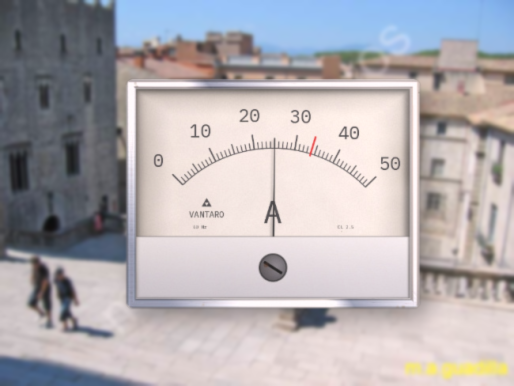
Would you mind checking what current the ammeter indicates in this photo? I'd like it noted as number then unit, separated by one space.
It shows 25 A
